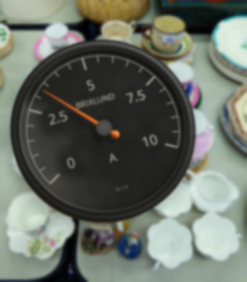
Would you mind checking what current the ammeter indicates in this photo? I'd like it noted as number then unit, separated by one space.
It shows 3.25 A
